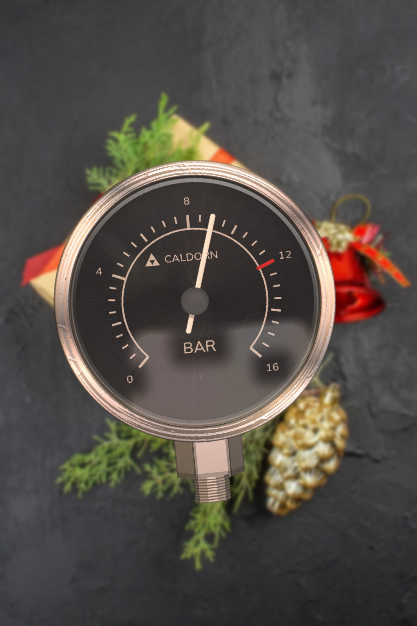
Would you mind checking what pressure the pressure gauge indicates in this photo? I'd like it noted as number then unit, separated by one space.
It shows 9 bar
